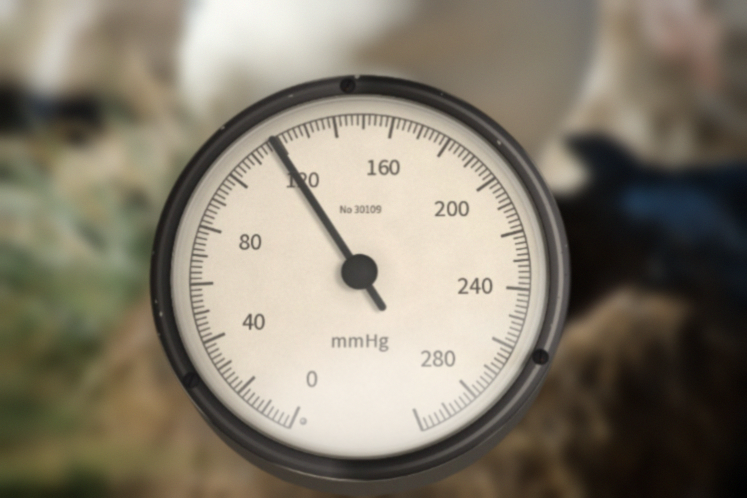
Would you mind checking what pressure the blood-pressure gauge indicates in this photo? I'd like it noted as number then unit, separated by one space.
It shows 118 mmHg
